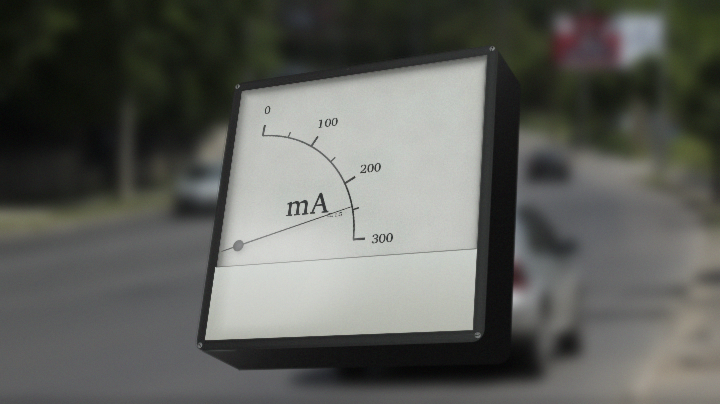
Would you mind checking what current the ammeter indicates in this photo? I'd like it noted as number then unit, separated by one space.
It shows 250 mA
